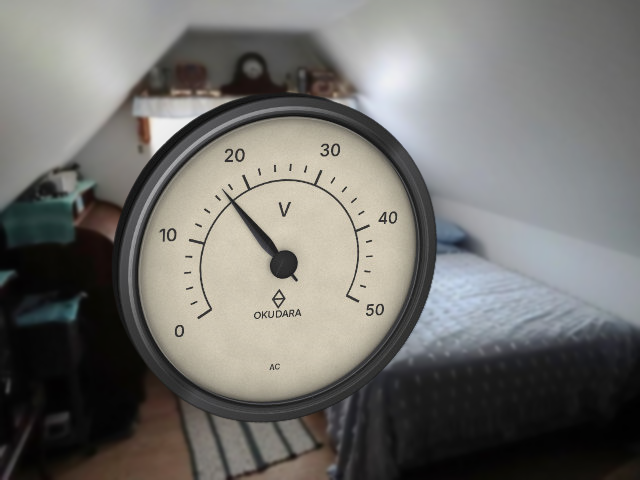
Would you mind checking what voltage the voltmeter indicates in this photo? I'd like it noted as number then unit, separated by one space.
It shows 17 V
